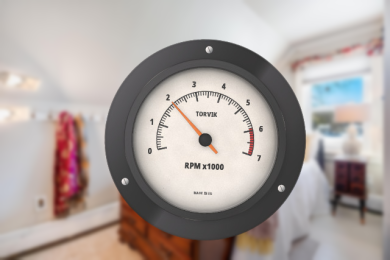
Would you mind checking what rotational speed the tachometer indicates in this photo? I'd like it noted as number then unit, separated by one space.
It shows 2000 rpm
